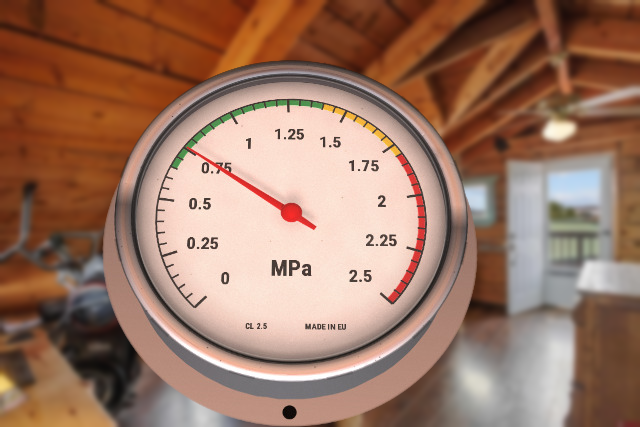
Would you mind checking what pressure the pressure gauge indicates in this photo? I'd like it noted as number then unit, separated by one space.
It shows 0.75 MPa
